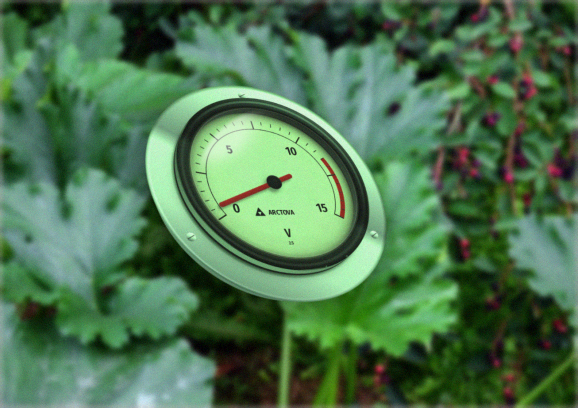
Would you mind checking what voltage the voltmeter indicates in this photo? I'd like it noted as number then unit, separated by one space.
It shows 0.5 V
